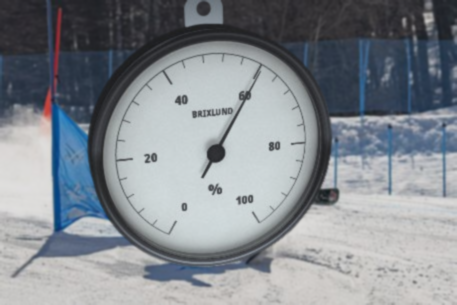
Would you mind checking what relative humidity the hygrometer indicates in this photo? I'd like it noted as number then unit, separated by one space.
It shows 60 %
